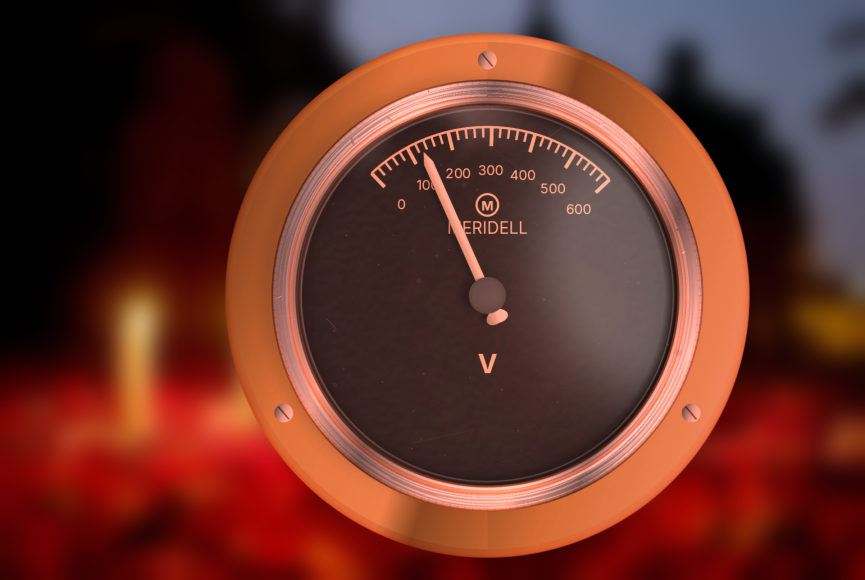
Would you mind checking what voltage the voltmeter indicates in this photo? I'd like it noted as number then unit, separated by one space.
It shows 130 V
